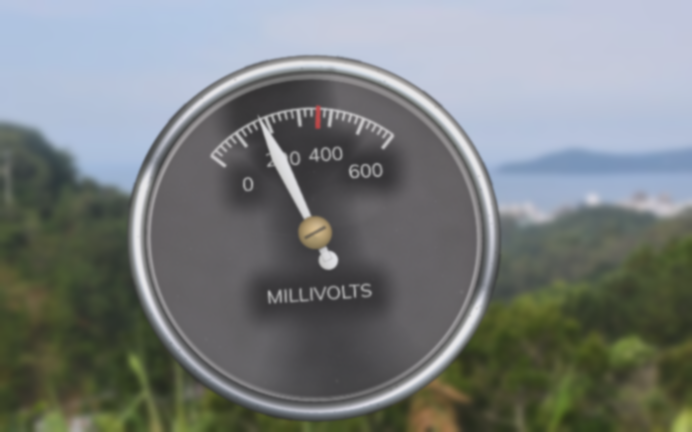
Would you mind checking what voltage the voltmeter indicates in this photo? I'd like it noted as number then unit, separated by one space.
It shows 180 mV
